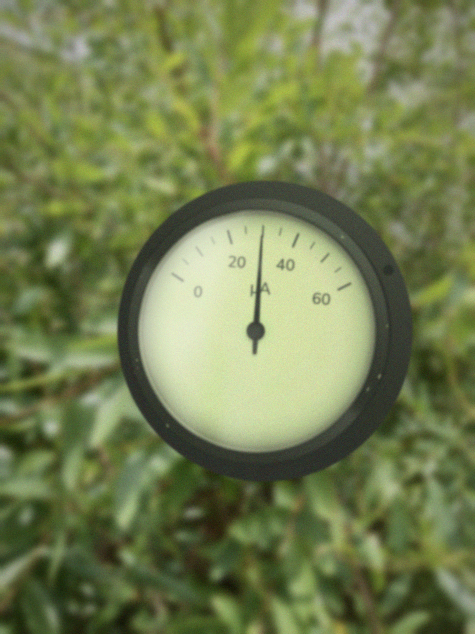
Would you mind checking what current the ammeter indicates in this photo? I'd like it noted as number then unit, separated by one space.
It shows 30 µA
